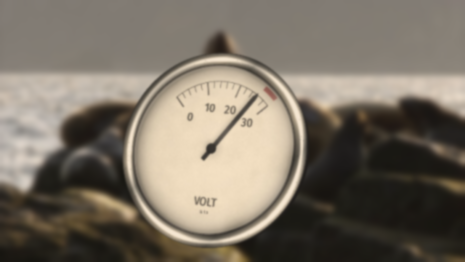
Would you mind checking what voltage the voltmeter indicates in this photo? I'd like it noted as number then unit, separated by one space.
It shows 26 V
